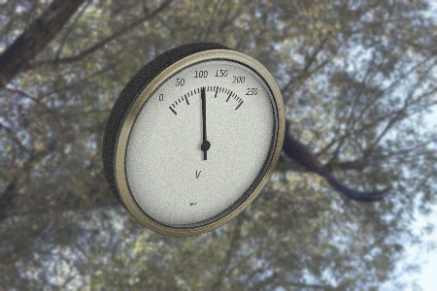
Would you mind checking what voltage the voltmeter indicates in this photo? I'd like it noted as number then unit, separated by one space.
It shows 100 V
